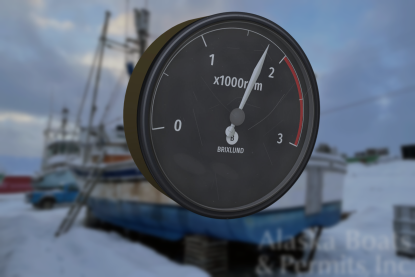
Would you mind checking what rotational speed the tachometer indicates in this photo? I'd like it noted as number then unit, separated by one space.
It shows 1750 rpm
